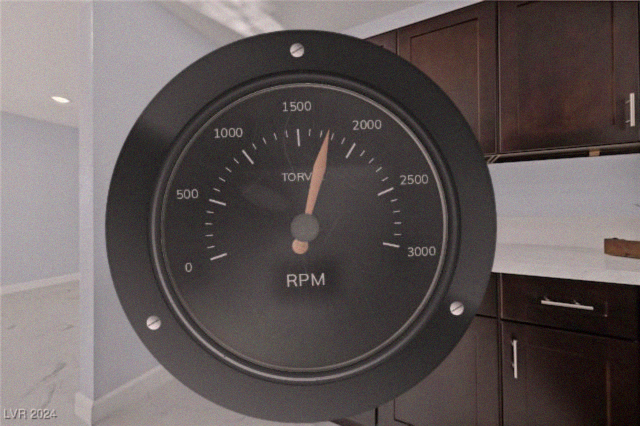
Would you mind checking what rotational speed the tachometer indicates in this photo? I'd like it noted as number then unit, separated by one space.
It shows 1750 rpm
